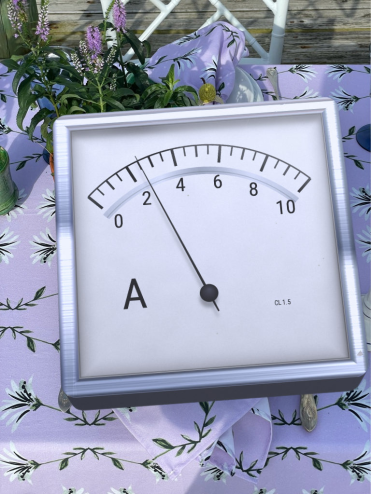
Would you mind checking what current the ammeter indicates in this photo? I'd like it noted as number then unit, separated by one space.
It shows 2.5 A
